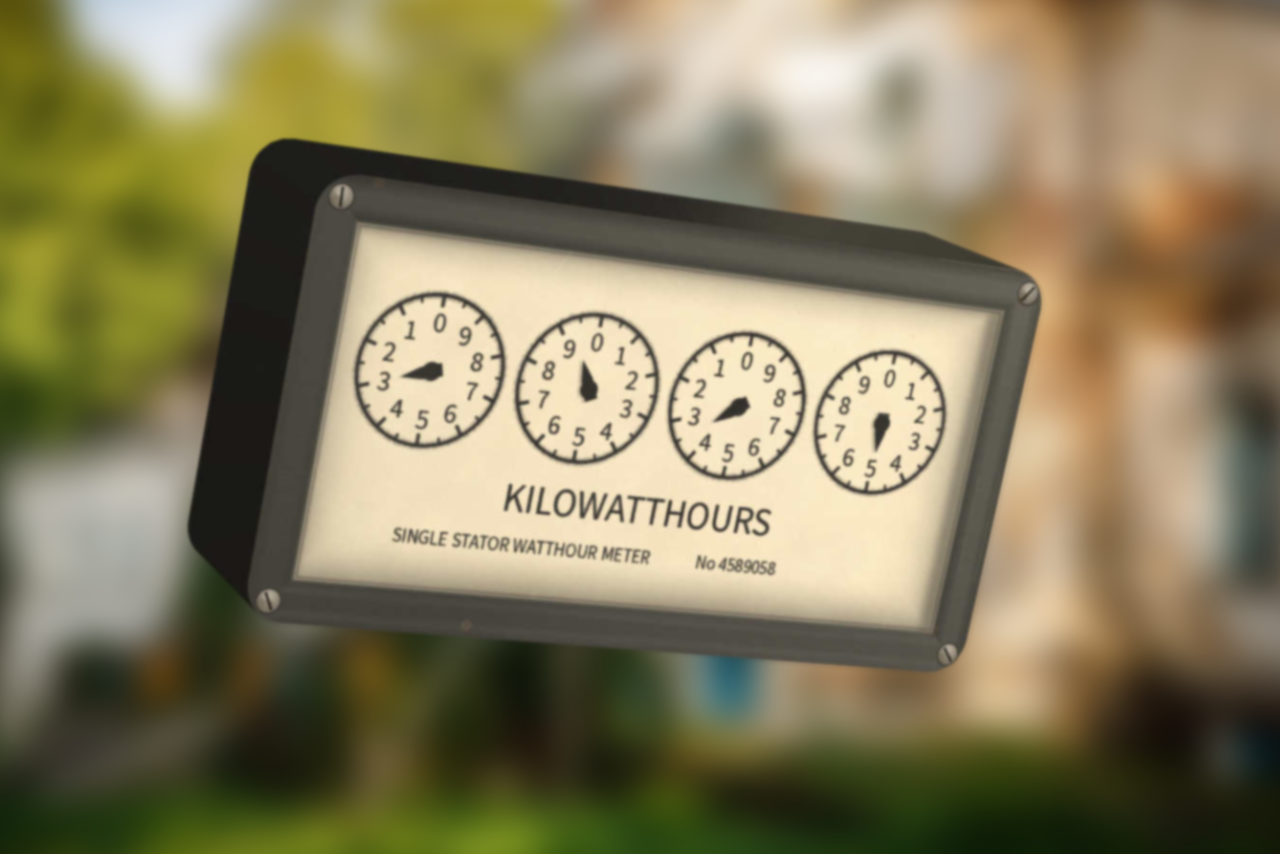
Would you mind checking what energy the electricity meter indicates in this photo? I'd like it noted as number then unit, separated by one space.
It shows 2935 kWh
